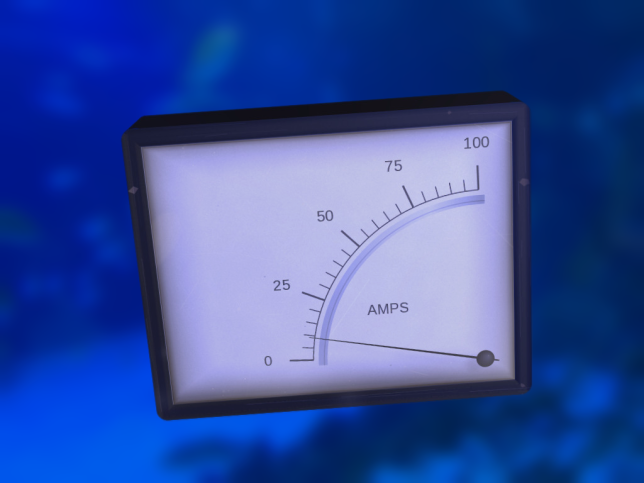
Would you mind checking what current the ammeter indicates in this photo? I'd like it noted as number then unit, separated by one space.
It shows 10 A
